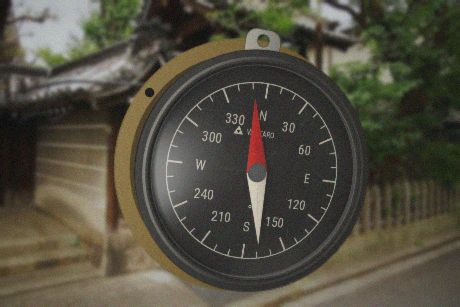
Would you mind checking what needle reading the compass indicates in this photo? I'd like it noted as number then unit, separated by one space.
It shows 350 °
